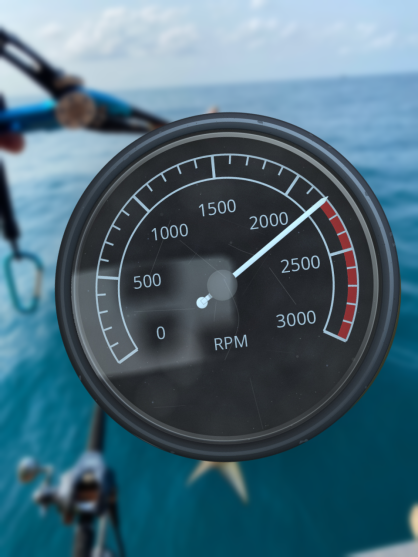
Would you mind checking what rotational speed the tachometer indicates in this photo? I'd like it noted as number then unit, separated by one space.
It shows 2200 rpm
